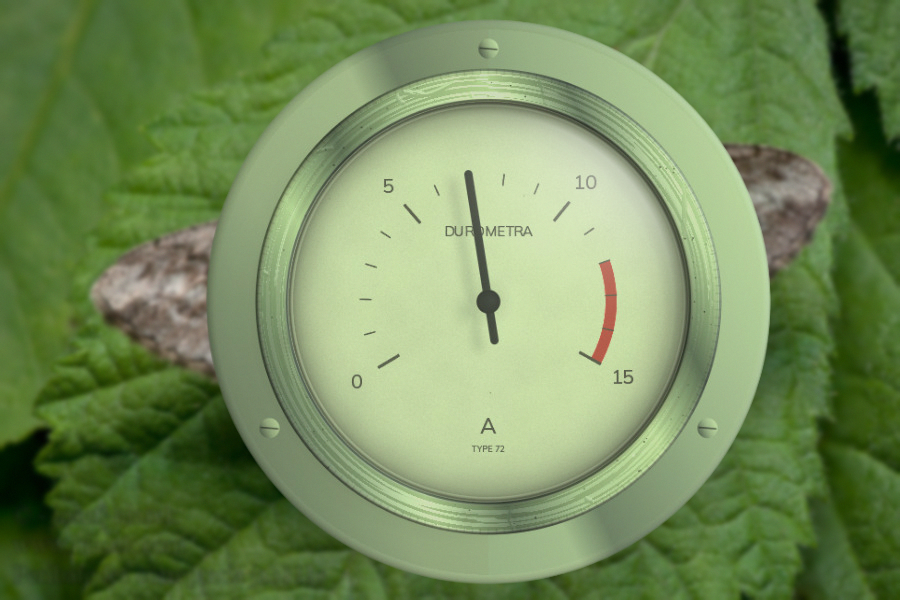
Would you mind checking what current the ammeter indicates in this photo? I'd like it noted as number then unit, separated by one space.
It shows 7 A
